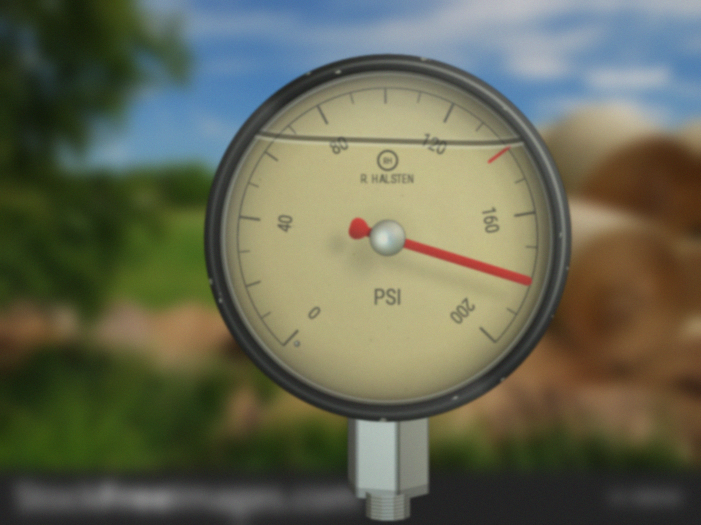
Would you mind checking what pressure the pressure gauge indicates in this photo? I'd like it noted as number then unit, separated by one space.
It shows 180 psi
